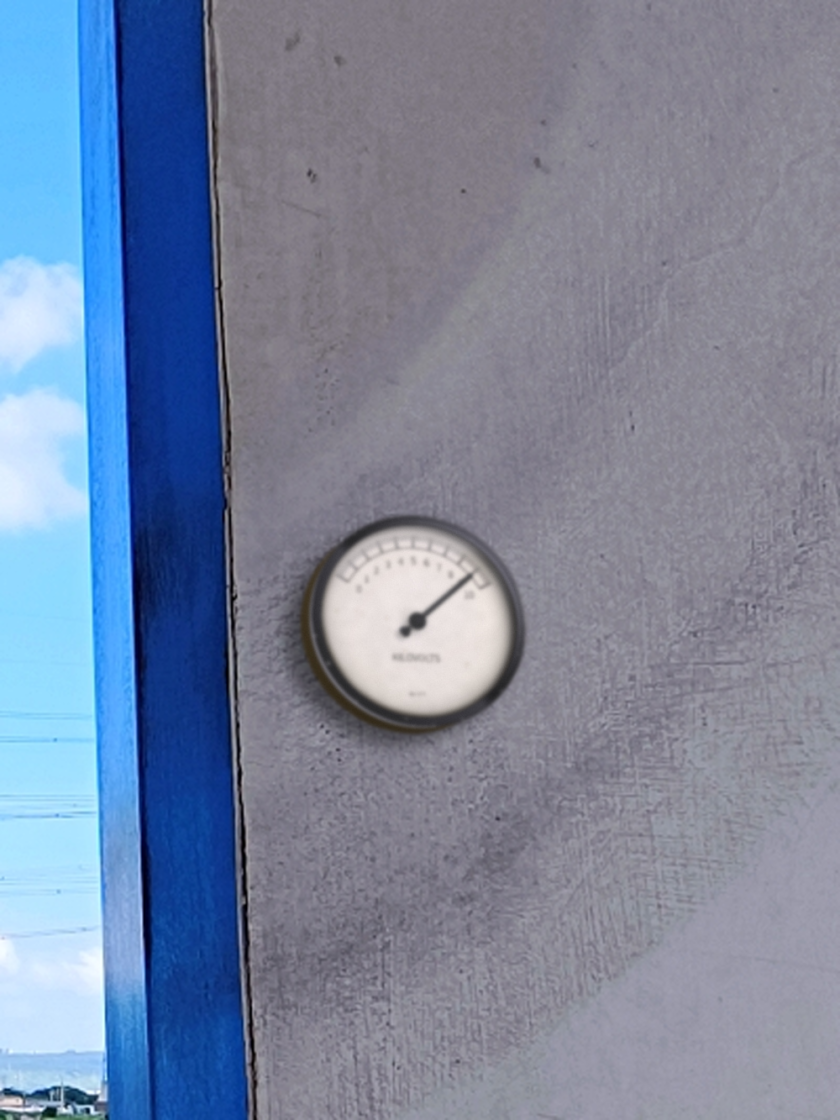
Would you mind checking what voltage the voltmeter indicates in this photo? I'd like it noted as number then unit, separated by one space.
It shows 9 kV
